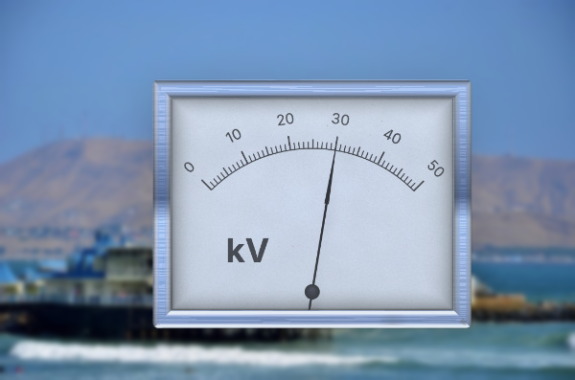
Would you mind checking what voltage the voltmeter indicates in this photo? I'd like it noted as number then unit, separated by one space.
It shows 30 kV
